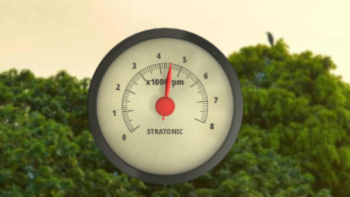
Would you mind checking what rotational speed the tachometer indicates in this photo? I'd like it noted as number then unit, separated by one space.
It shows 4500 rpm
